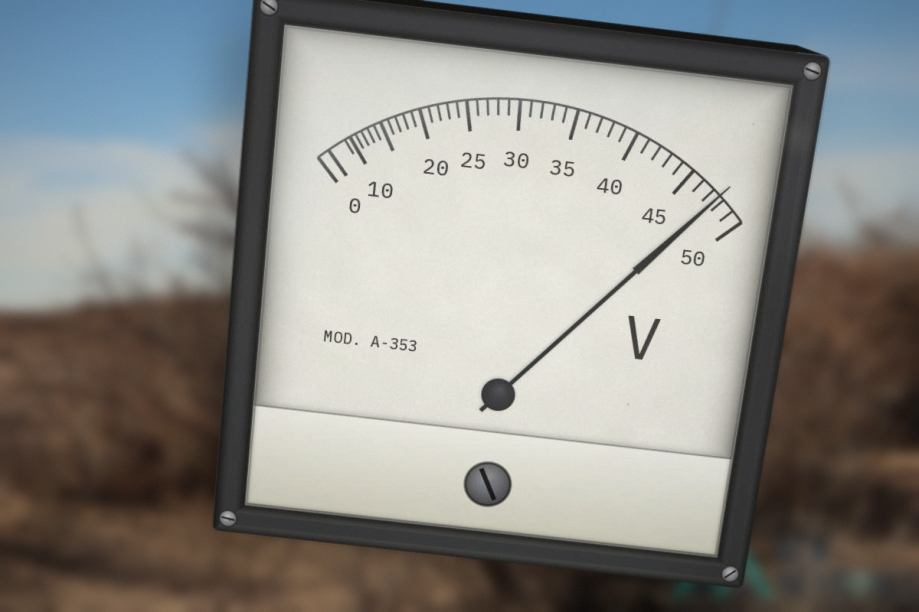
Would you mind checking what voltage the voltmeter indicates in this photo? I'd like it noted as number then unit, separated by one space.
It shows 47.5 V
